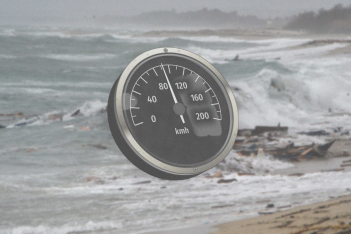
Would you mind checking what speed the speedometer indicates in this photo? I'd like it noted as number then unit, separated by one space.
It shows 90 km/h
